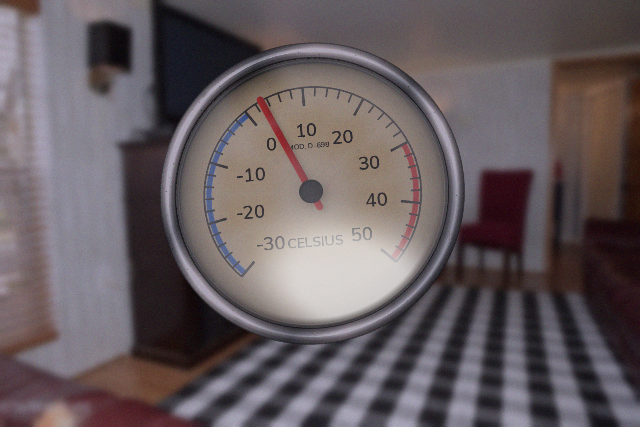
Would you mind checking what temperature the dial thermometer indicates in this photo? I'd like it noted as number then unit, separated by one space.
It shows 3 °C
